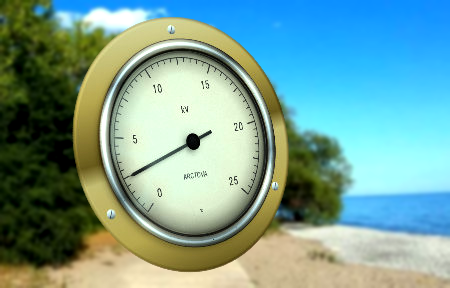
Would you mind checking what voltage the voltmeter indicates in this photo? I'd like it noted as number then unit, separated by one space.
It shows 2.5 kV
